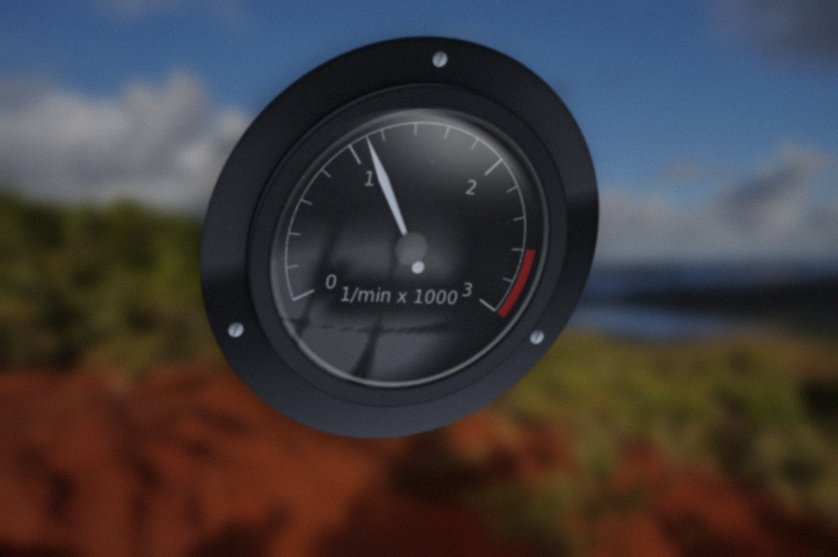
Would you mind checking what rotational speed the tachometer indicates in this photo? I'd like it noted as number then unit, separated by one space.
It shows 1100 rpm
